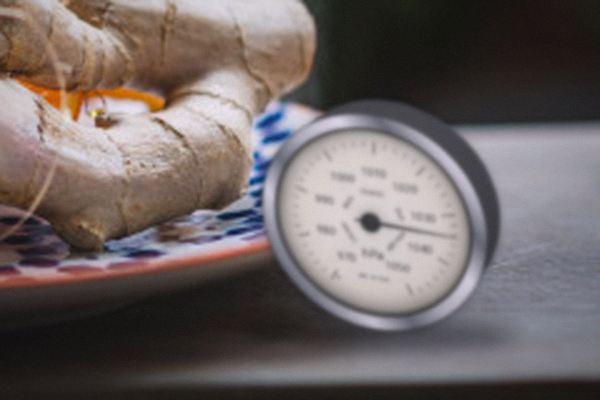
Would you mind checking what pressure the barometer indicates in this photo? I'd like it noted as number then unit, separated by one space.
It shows 1034 hPa
